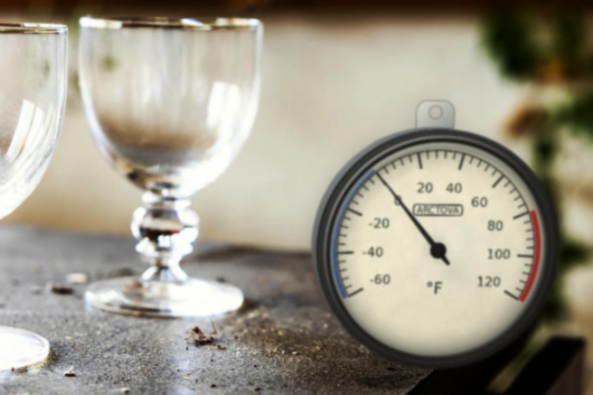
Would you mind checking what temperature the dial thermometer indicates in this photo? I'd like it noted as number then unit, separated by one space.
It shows 0 °F
